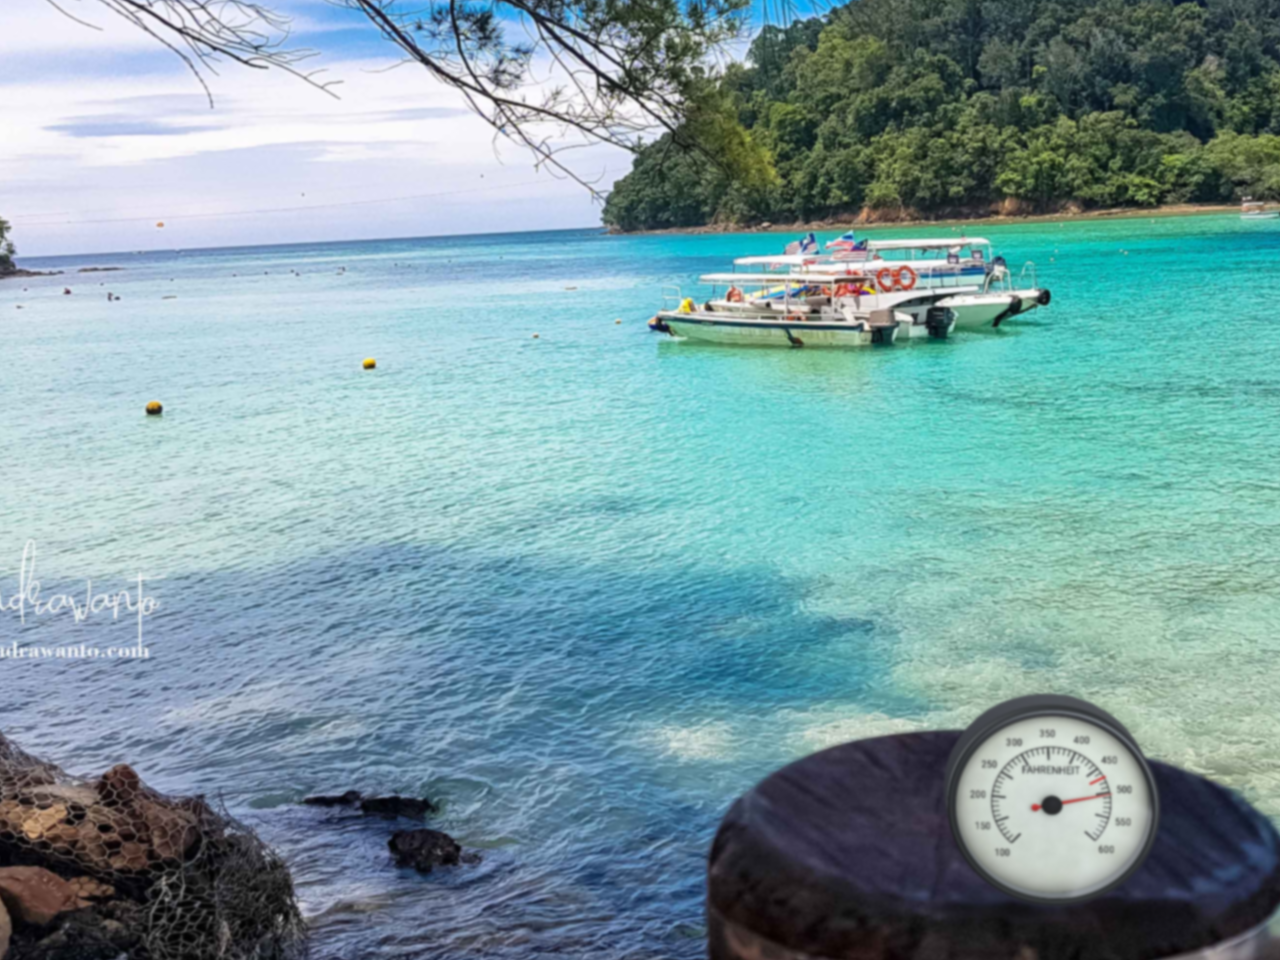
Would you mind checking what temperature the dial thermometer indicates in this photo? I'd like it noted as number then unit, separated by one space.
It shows 500 °F
